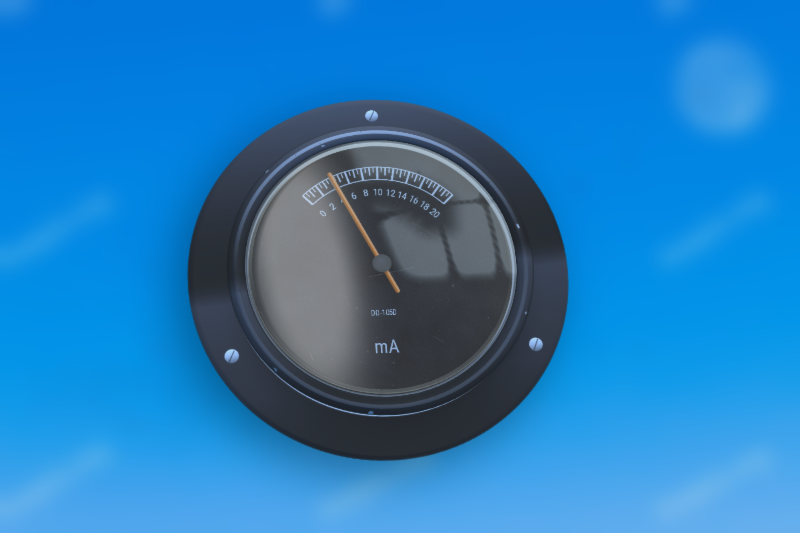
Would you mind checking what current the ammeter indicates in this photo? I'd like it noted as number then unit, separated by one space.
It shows 4 mA
